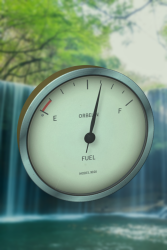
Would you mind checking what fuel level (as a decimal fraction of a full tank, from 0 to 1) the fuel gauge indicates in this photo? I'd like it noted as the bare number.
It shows 0.625
